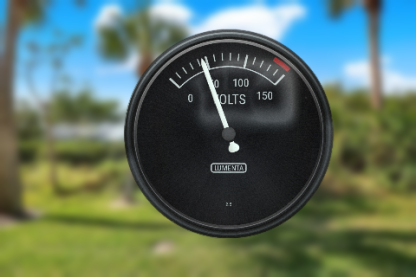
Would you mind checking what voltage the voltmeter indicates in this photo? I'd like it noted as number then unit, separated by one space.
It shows 45 V
